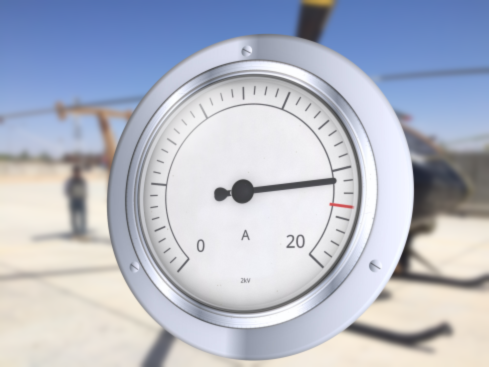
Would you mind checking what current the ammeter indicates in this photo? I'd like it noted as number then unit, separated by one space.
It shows 16.5 A
